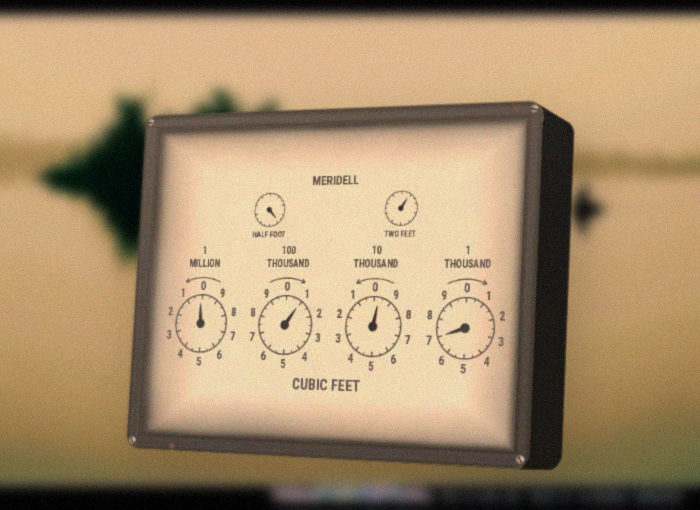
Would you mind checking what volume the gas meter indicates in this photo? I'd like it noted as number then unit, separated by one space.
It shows 9700 ft³
